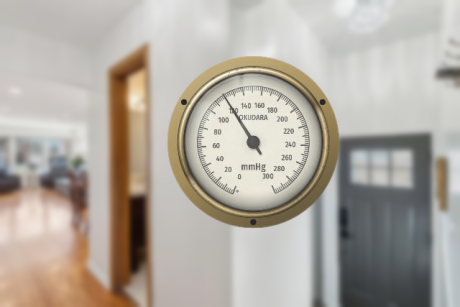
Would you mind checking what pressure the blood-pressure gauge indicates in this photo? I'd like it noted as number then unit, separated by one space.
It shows 120 mmHg
